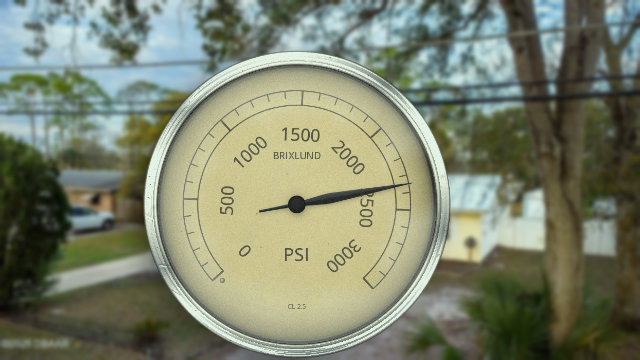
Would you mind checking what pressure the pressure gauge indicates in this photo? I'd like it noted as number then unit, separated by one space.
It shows 2350 psi
